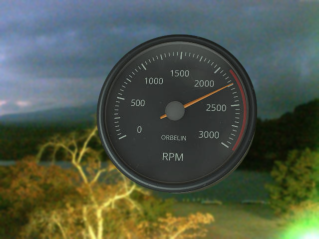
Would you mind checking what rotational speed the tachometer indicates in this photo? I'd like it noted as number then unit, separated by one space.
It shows 2250 rpm
